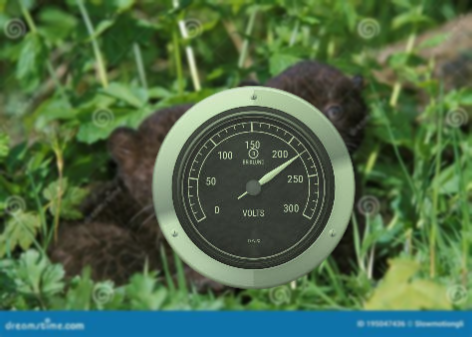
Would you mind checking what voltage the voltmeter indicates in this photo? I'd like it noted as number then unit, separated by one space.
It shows 220 V
